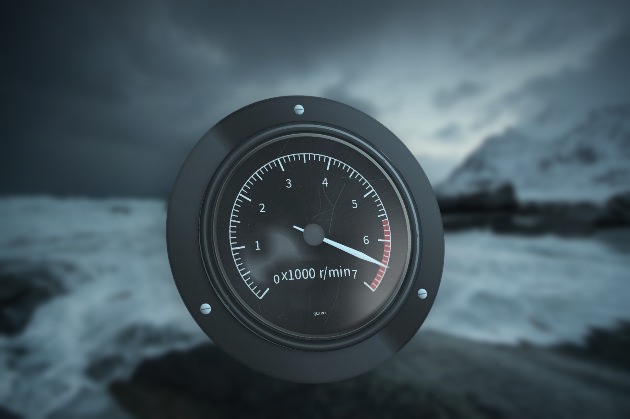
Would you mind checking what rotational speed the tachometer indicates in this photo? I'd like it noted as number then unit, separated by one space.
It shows 6500 rpm
